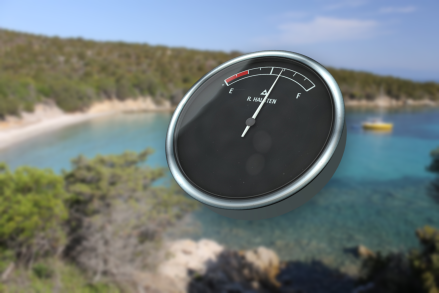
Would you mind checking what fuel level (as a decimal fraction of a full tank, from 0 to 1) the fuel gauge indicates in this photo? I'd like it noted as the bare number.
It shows 0.625
